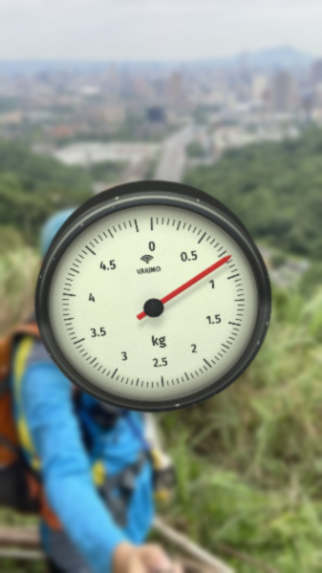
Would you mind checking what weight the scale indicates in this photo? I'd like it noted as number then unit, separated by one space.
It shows 0.8 kg
